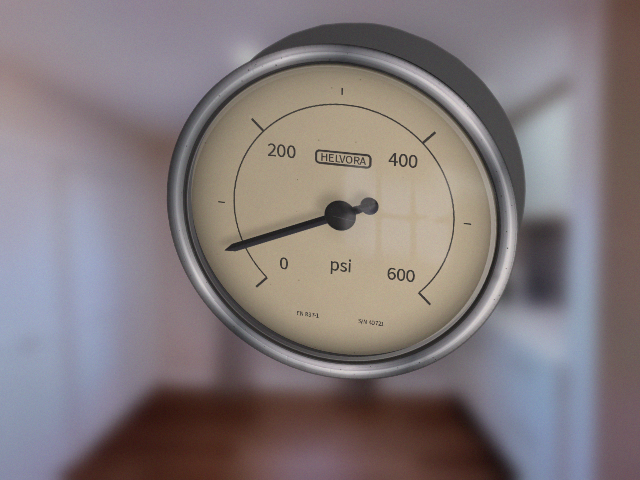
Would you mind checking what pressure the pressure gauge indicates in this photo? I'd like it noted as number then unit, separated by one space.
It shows 50 psi
